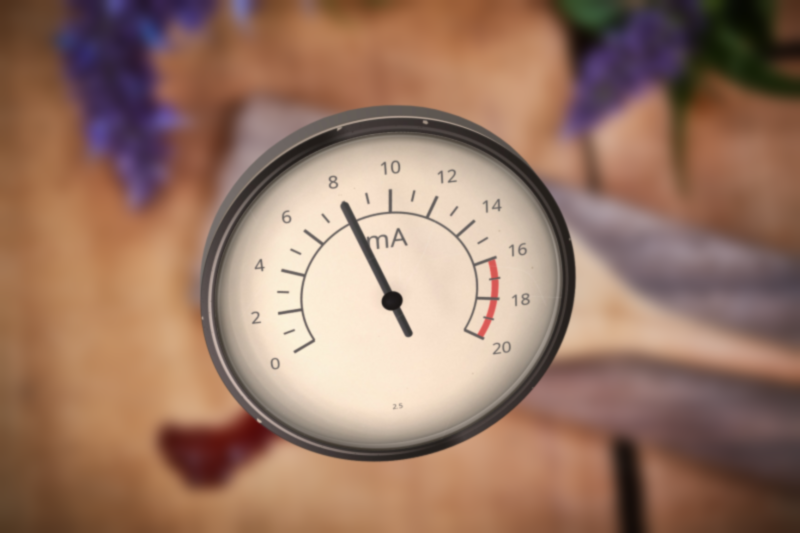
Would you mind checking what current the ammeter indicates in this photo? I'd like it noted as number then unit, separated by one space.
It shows 8 mA
